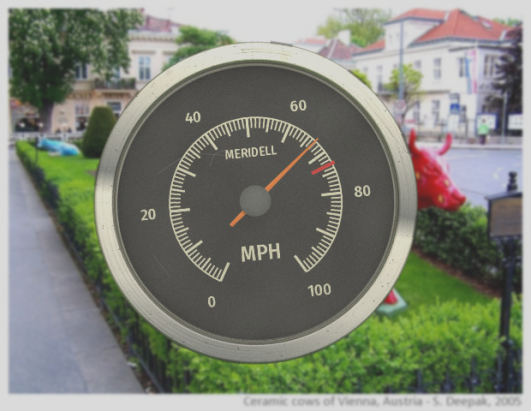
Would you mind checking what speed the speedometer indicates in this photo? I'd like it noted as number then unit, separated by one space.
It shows 67 mph
